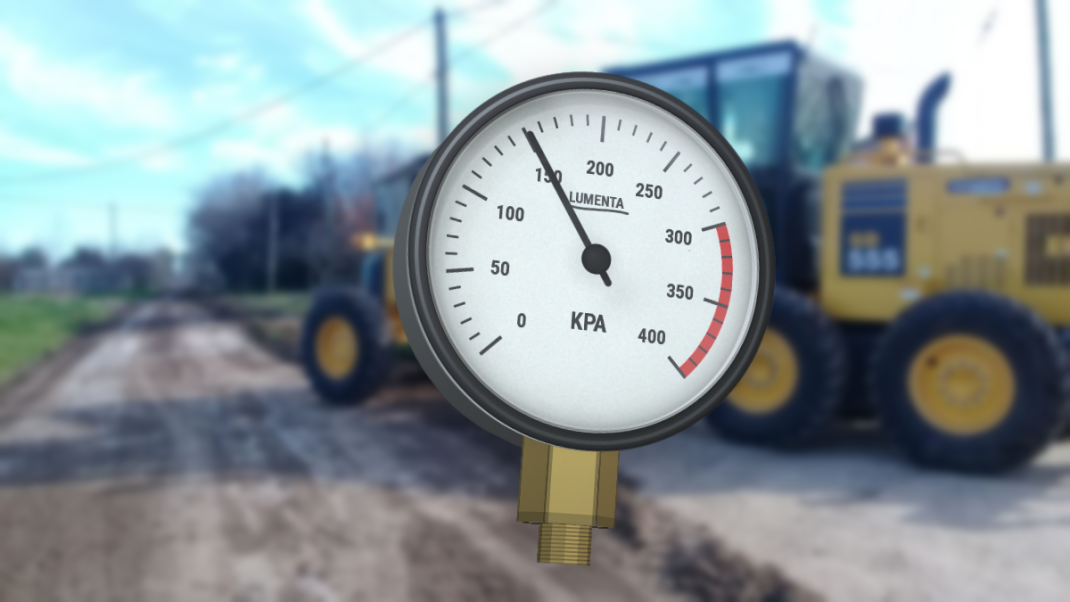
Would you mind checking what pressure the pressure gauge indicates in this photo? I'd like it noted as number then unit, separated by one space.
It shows 150 kPa
